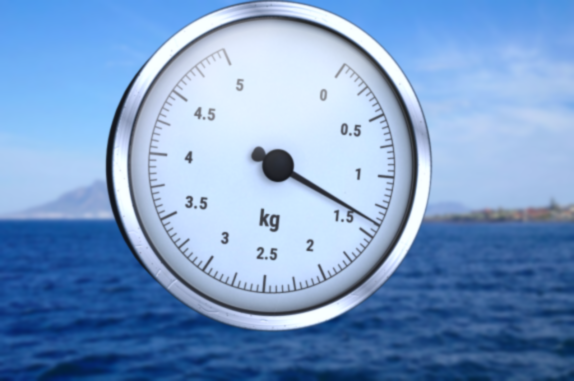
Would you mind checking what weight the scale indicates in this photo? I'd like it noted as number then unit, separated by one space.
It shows 1.4 kg
